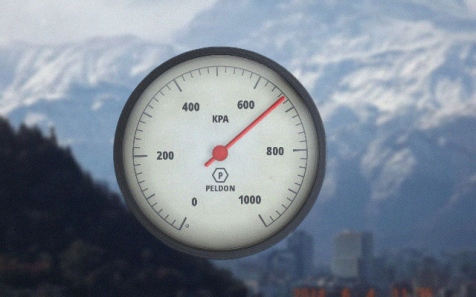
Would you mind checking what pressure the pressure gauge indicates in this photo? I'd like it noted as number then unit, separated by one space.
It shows 670 kPa
